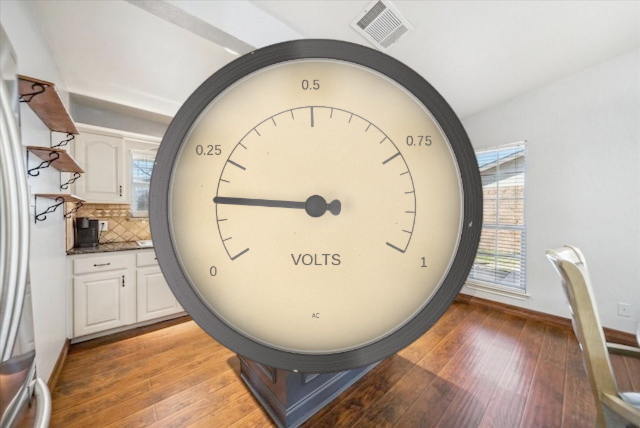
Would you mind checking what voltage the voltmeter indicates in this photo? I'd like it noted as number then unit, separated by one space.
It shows 0.15 V
